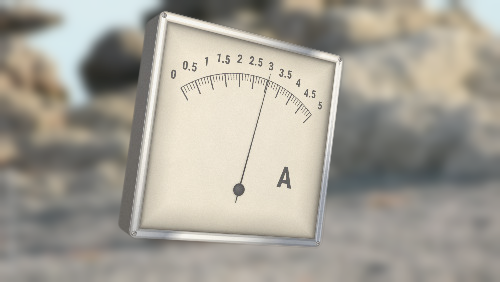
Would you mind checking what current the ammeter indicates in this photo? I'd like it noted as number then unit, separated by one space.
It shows 3 A
